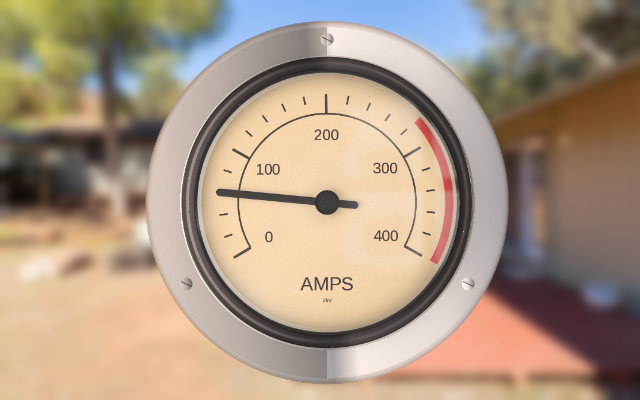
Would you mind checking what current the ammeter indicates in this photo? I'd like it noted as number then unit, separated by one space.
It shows 60 A
